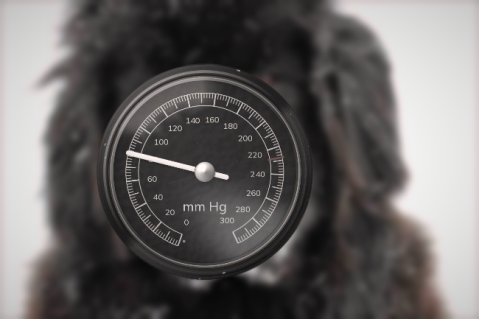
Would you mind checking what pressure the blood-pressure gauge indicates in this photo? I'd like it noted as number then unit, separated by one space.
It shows 80 mmHg
